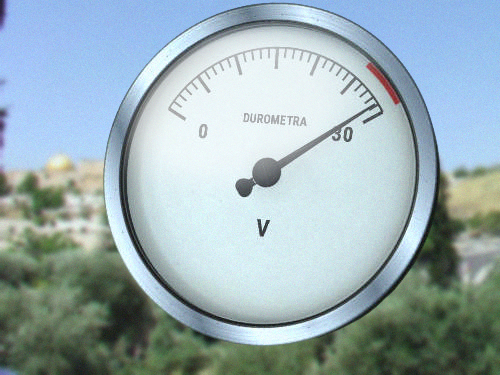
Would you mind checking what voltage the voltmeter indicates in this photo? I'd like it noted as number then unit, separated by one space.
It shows 29 V
